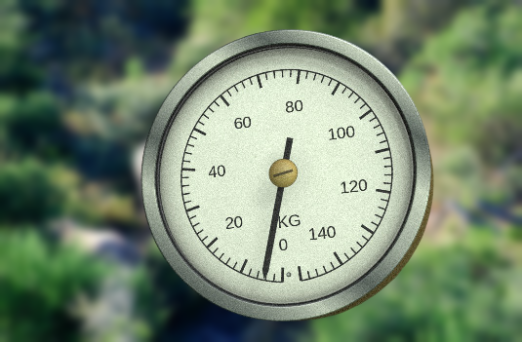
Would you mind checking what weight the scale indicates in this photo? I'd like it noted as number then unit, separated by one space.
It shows 4 kg
